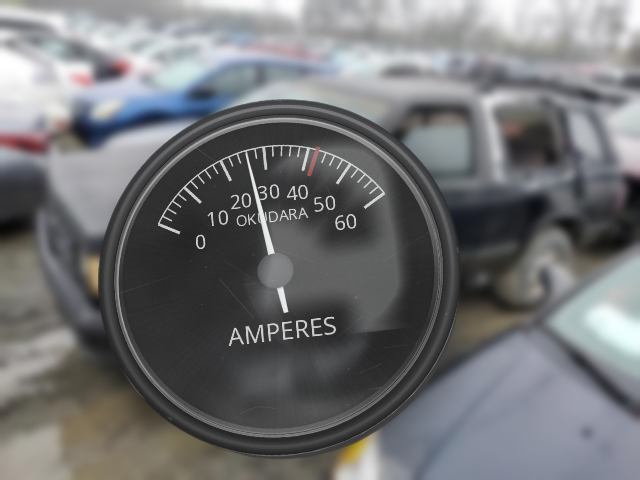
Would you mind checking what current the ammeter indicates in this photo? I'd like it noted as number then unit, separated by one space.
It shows 26 A
